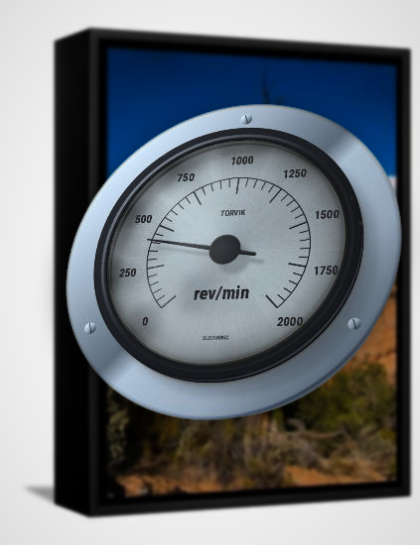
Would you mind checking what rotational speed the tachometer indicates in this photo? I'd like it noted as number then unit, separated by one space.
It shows 400 rpm
